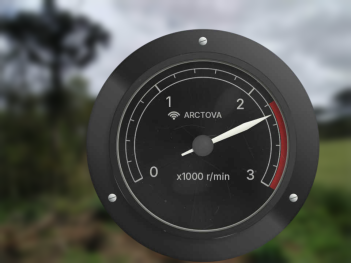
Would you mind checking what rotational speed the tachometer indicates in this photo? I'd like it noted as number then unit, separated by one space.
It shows 2300 rpm
